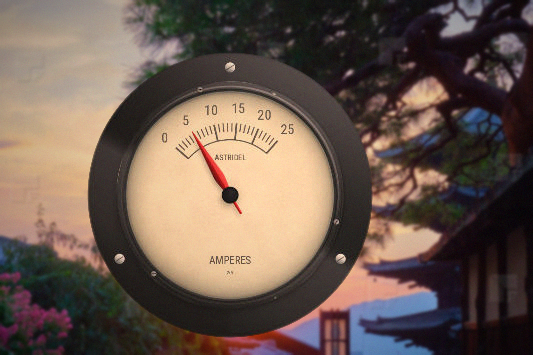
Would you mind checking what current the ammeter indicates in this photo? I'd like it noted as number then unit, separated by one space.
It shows 5 A
